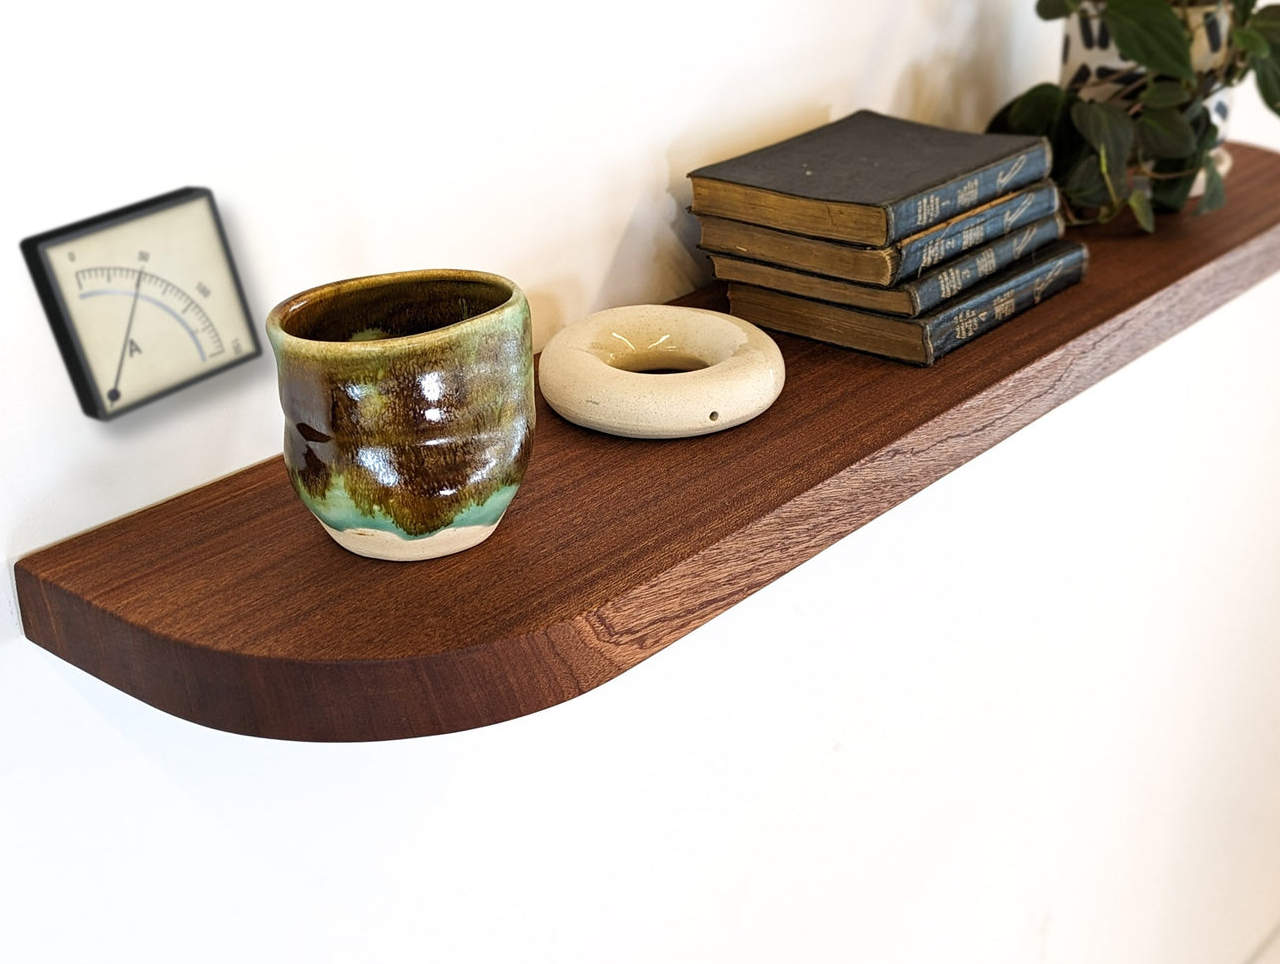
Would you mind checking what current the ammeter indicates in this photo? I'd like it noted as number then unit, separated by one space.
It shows 50 A
